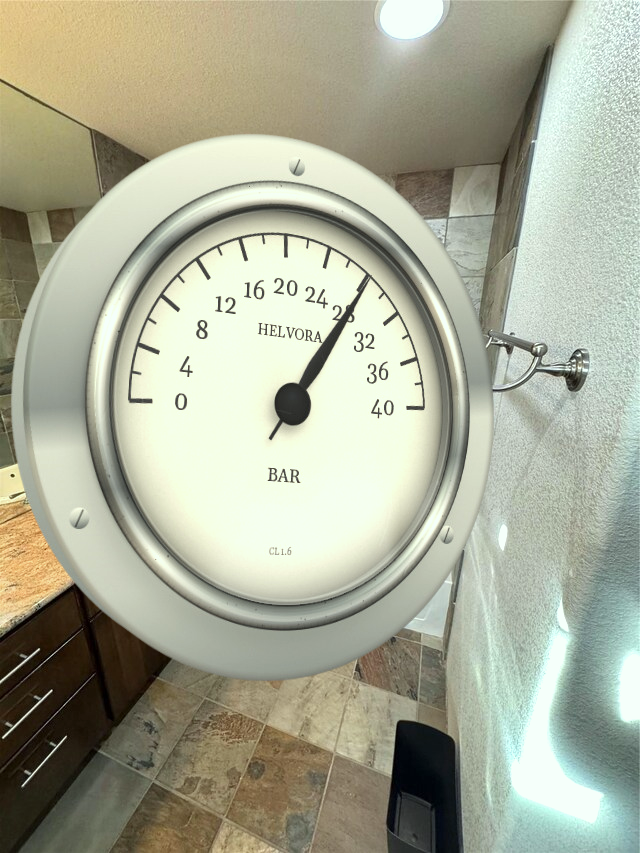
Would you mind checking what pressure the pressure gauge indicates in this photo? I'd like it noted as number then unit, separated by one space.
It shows 28 bar
